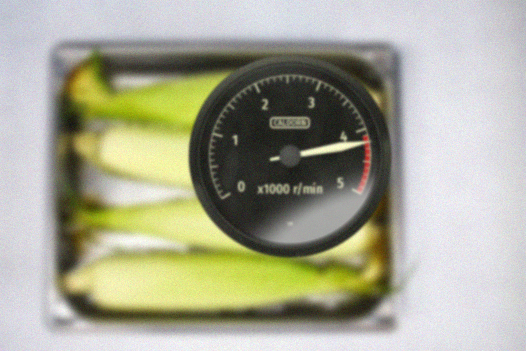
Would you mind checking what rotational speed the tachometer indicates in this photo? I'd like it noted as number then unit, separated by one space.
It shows 4200 rpm
